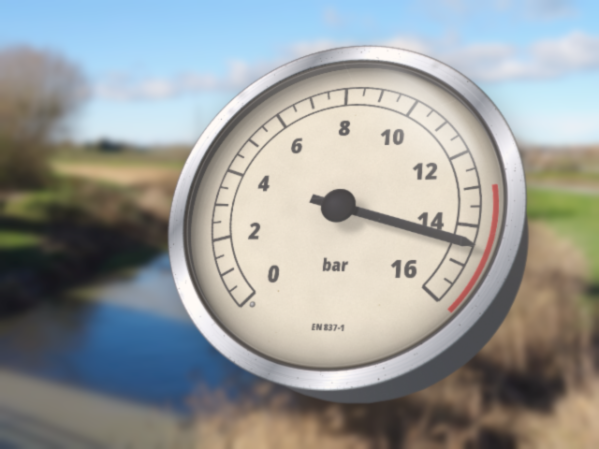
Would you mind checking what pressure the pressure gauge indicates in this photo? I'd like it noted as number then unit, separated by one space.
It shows 14.5 bar
